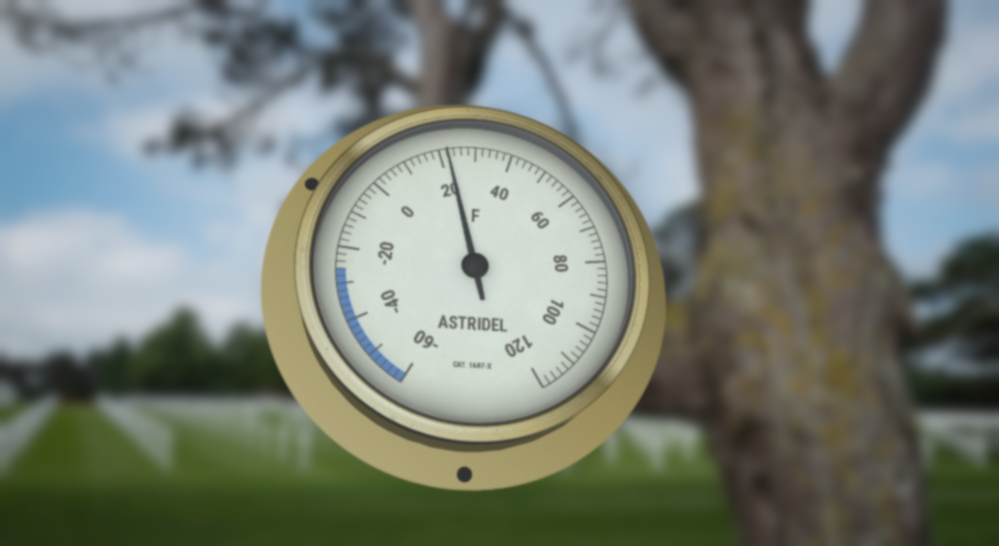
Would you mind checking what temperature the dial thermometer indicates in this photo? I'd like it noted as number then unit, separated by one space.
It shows 22 °F
